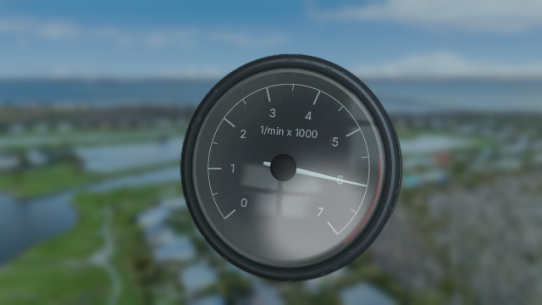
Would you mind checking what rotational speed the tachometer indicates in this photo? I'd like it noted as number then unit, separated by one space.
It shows 6000 rpm
